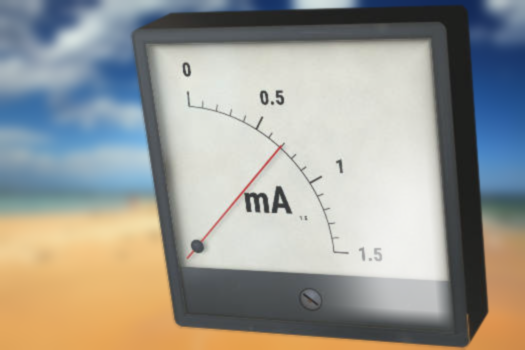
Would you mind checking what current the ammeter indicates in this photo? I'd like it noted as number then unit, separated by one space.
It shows 0.7 mA
